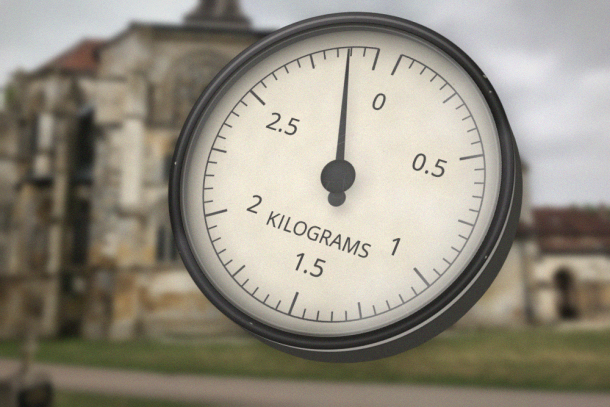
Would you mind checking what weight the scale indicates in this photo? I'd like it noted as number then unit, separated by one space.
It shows 2.9 kg
